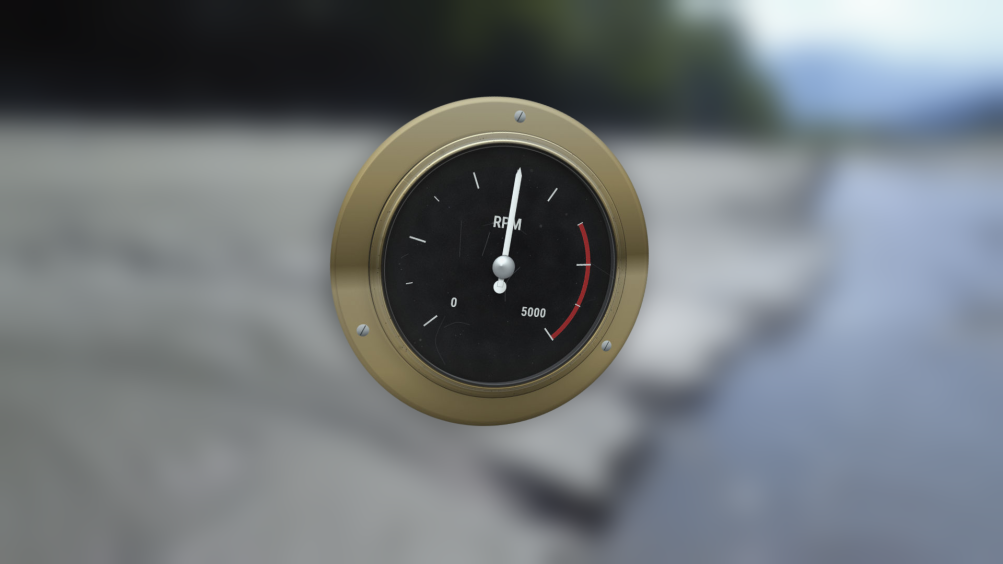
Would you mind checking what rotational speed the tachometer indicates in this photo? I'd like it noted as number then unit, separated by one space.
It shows 2500 rpm
